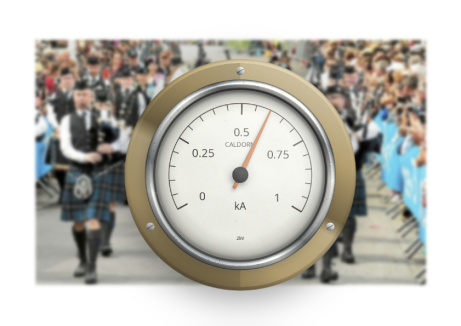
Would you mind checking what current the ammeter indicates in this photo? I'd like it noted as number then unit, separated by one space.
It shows 0.6 kA
